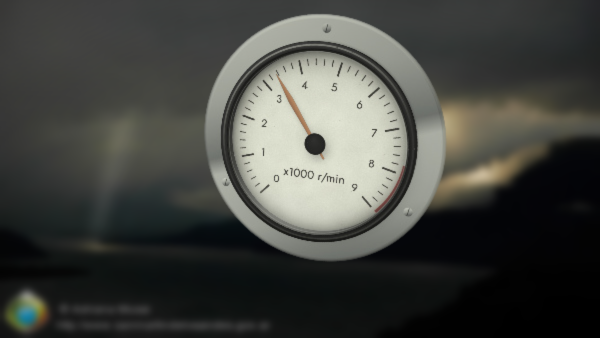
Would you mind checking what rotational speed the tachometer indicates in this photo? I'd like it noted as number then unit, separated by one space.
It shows 3400 rpm
